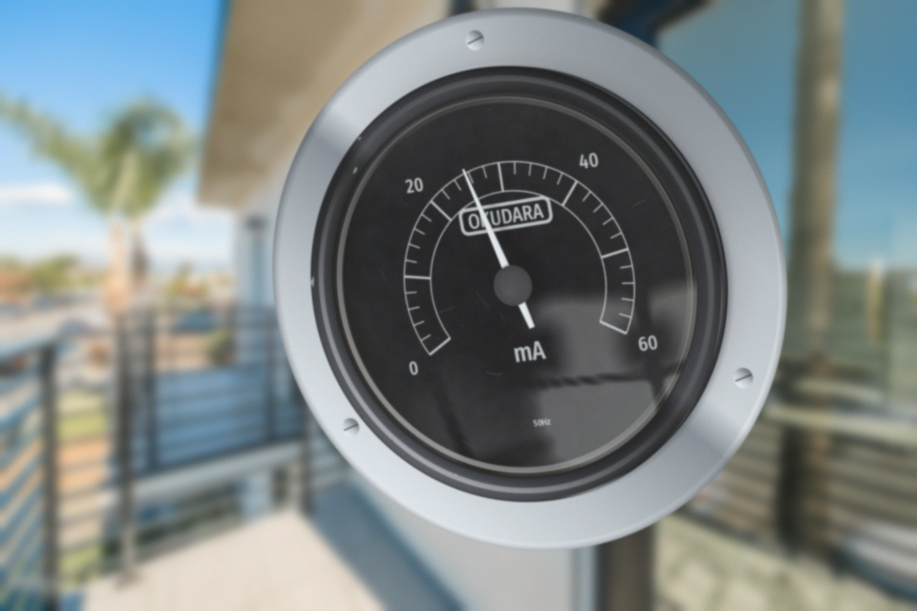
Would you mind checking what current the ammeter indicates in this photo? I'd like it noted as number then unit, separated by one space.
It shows 26 mA
